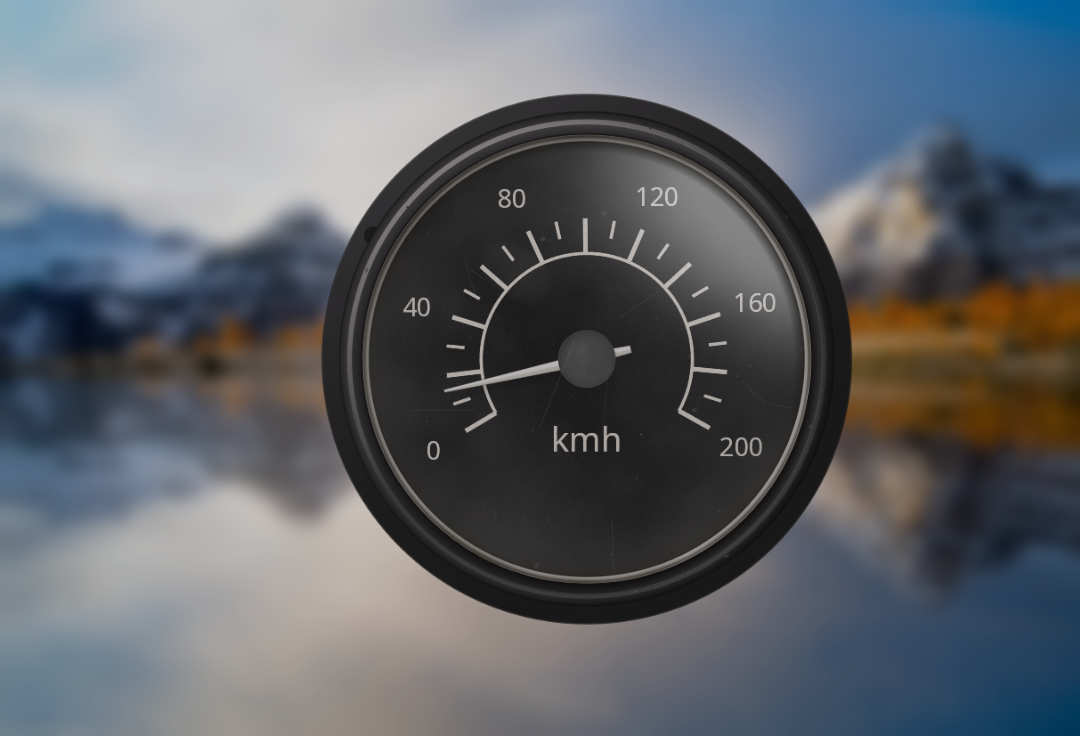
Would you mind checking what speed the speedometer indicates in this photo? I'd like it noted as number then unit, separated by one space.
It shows 15 km/h
